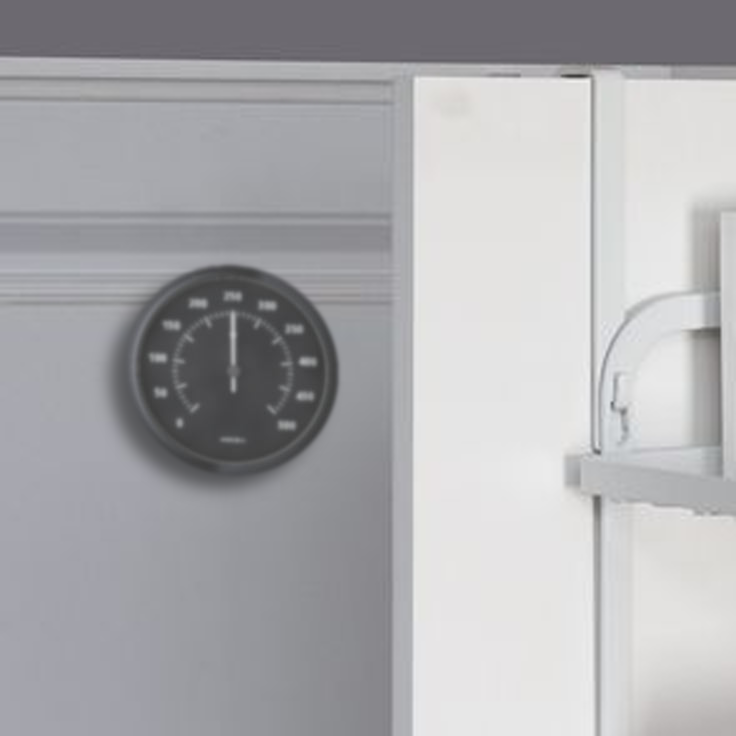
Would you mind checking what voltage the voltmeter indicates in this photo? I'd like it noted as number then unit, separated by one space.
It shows 250 V
